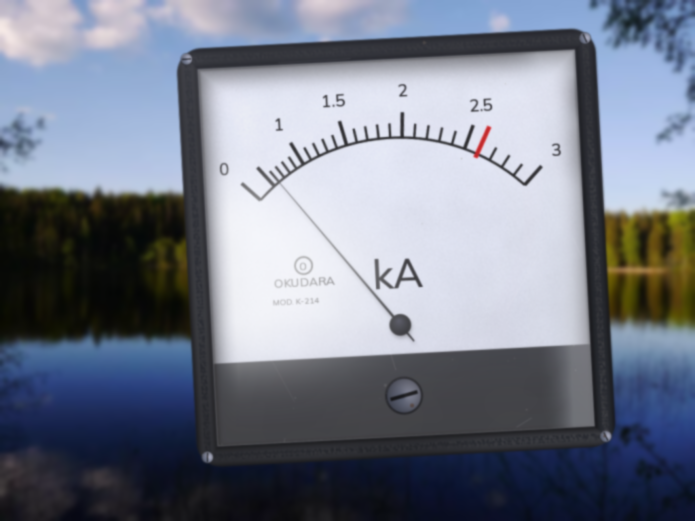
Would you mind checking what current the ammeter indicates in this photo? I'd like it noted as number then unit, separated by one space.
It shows 0.6 kA
